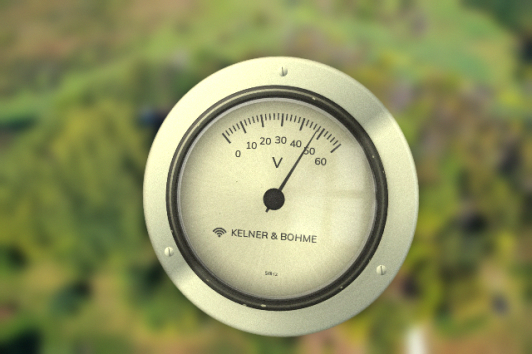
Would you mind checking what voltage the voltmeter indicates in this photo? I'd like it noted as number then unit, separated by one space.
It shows 48 V
